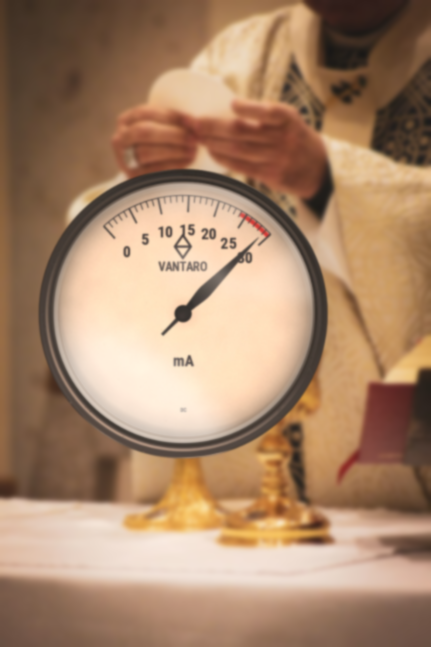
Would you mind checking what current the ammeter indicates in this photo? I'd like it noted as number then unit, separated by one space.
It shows 29 mA
